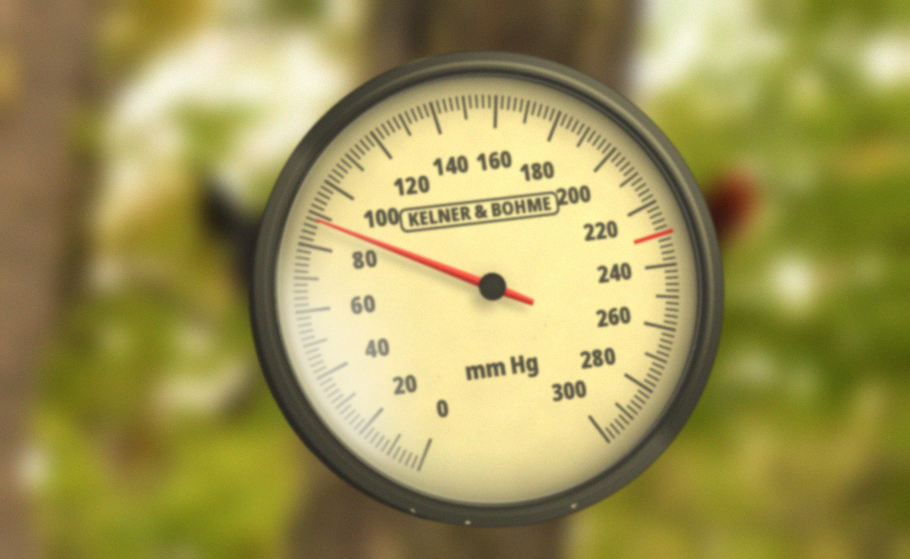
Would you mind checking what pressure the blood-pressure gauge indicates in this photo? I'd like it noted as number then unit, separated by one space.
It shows 88 mmHg
